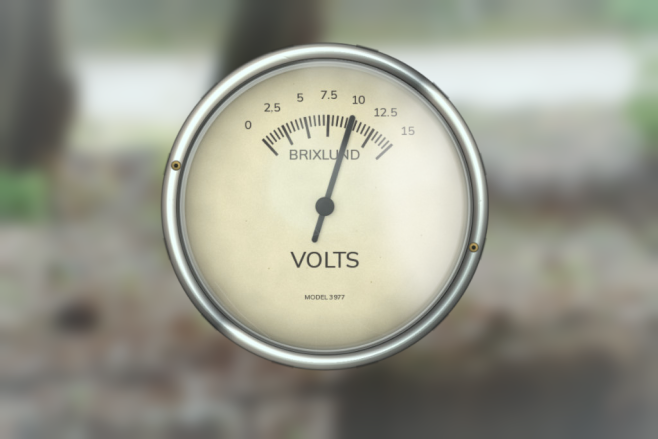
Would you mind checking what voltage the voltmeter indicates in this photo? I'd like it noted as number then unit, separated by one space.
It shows 10 V
